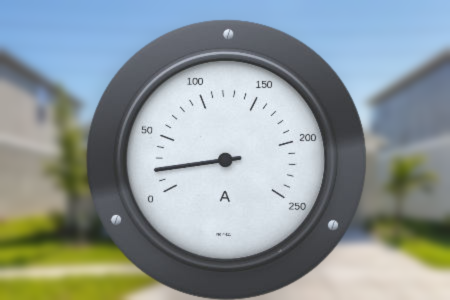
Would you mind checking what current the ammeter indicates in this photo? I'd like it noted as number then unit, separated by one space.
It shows 20 A
